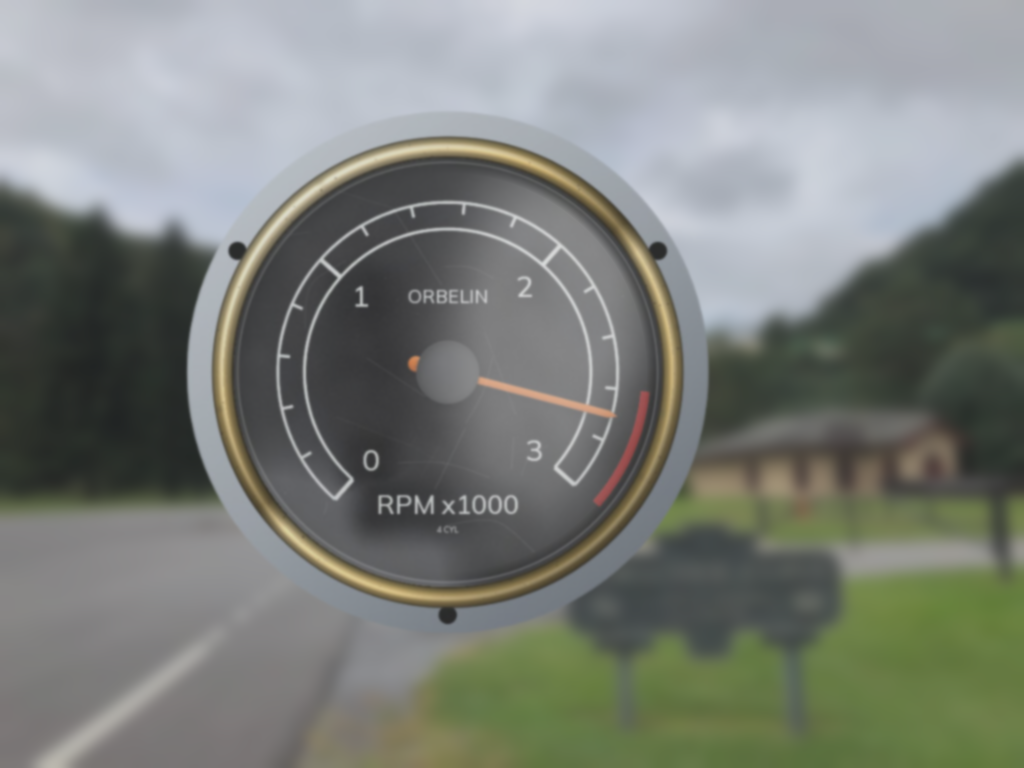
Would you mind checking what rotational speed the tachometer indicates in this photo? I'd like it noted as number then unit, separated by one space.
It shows 2700 rpm
